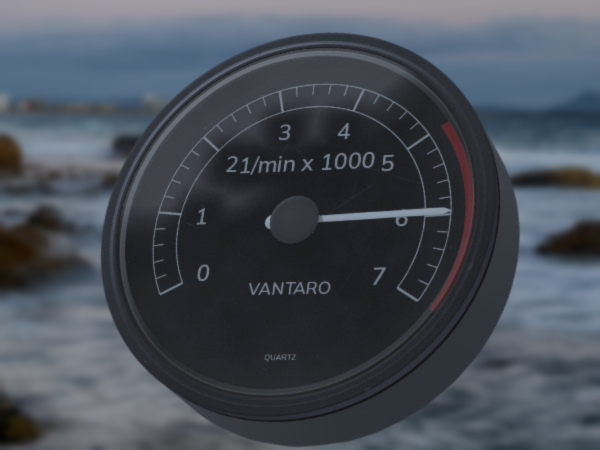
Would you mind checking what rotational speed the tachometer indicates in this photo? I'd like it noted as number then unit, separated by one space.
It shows 6000 rpm
